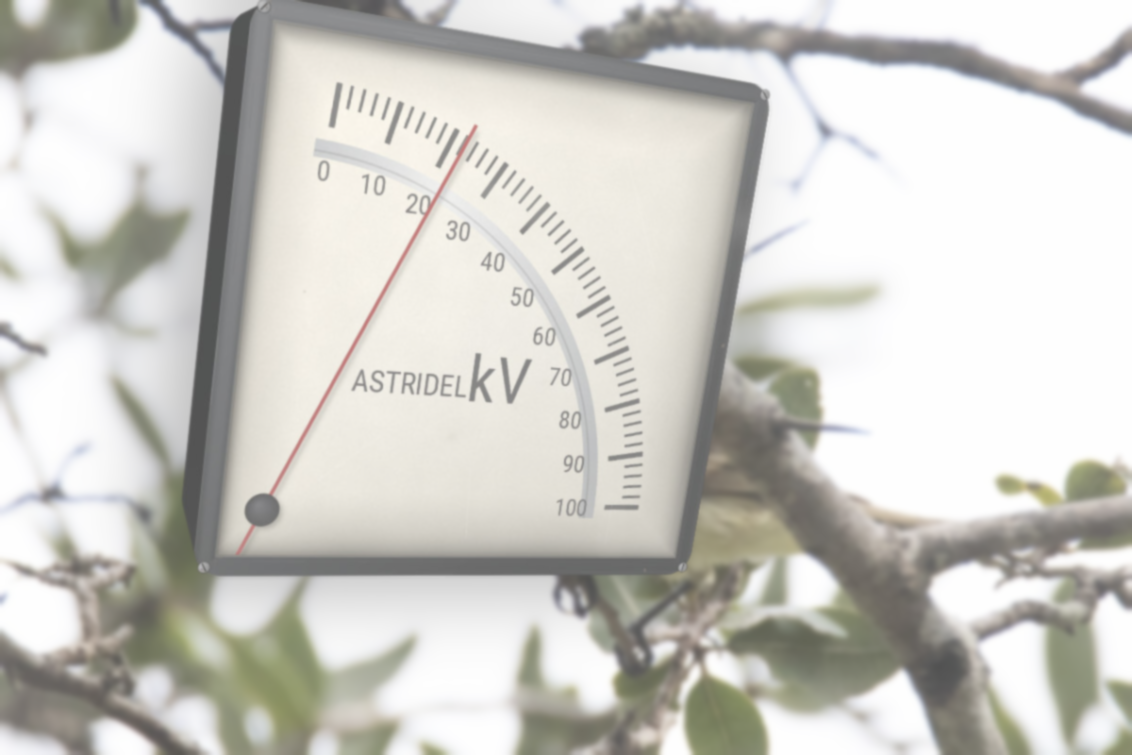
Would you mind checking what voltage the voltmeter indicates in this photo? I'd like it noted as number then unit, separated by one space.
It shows 22 kV
